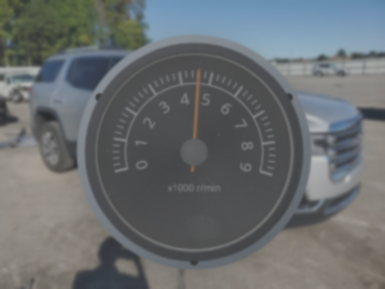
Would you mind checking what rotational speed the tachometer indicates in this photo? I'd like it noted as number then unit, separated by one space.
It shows 4600 rpm
